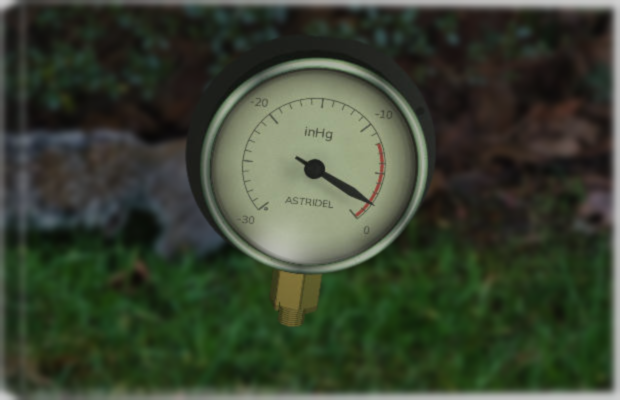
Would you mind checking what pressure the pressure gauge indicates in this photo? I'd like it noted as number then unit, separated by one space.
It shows -2 inHg
